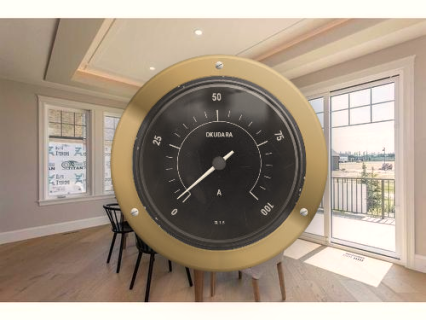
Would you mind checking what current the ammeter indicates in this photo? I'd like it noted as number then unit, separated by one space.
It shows 2.5 A
